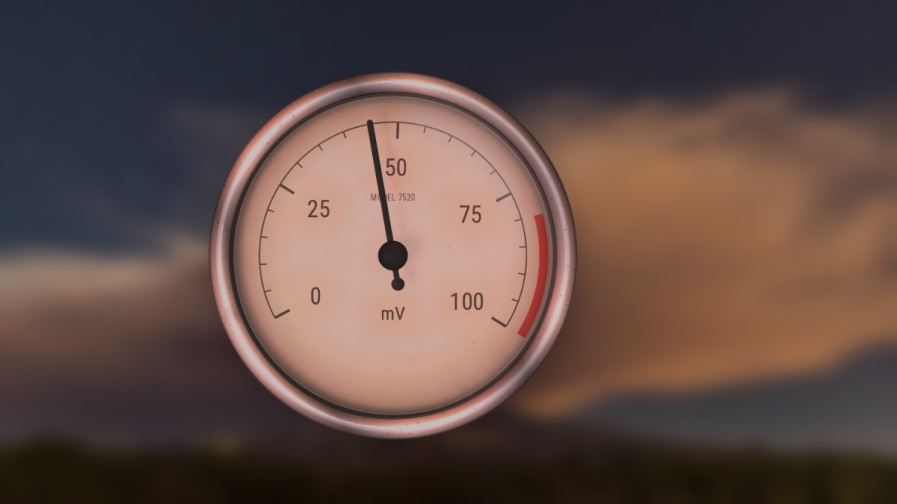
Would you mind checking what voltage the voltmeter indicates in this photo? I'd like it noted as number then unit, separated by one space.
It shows 45 mV
